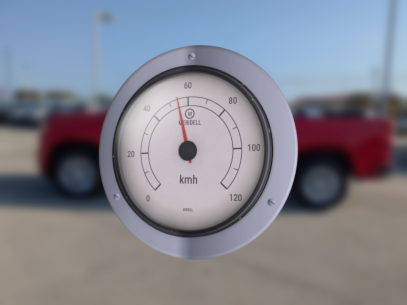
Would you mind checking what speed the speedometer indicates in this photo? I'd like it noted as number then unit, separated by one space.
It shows 55 km/h
